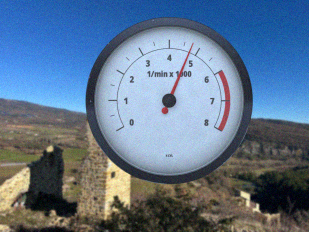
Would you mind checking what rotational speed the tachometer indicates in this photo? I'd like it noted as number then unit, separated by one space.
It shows 4750 rpm
